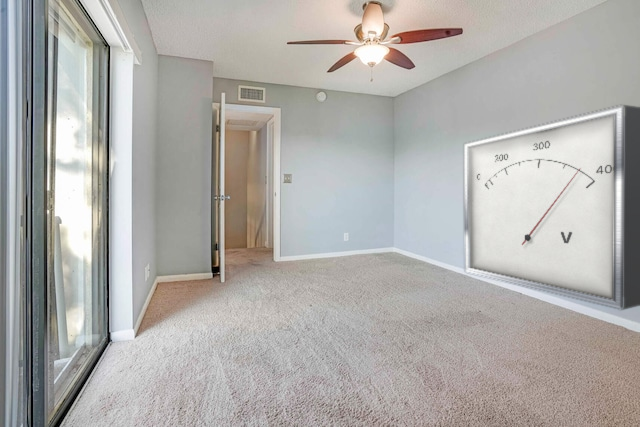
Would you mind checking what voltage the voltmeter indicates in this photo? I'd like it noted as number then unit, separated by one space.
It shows 375 V
